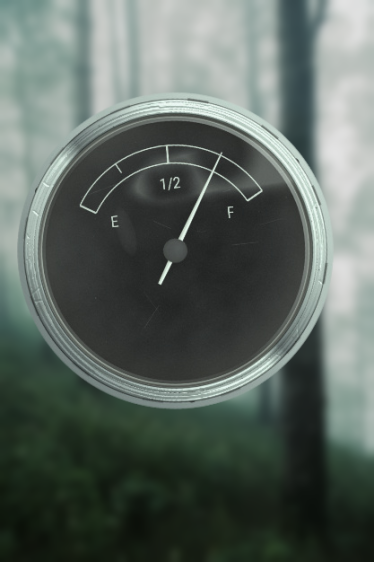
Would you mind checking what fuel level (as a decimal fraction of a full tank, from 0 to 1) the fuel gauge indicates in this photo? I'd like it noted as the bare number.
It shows 0.75
